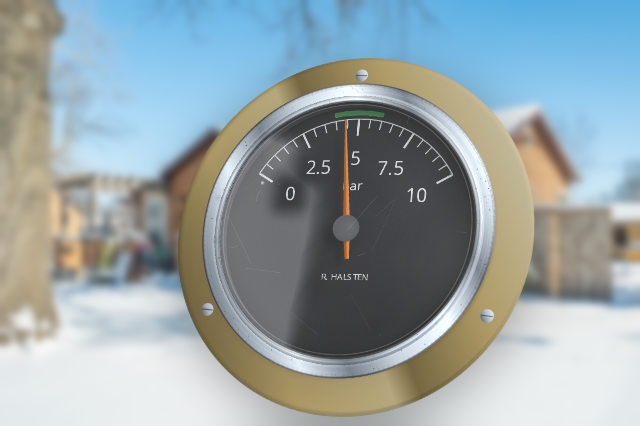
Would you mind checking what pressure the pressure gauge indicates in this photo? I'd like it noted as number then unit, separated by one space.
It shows 4.5 bar
